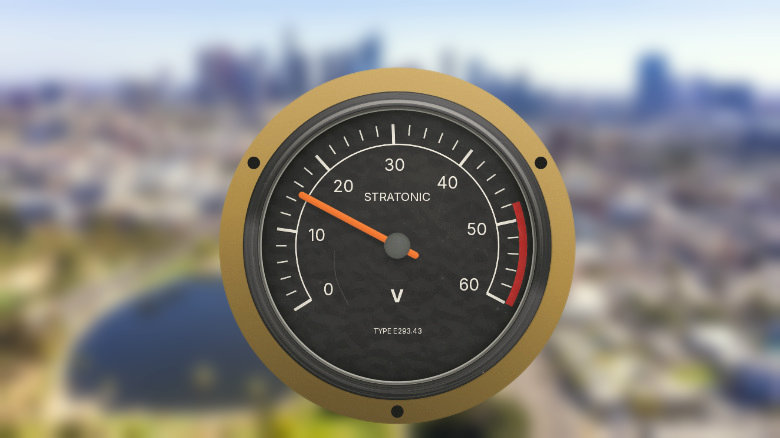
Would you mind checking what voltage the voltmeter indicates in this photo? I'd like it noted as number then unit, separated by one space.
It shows 15 V
